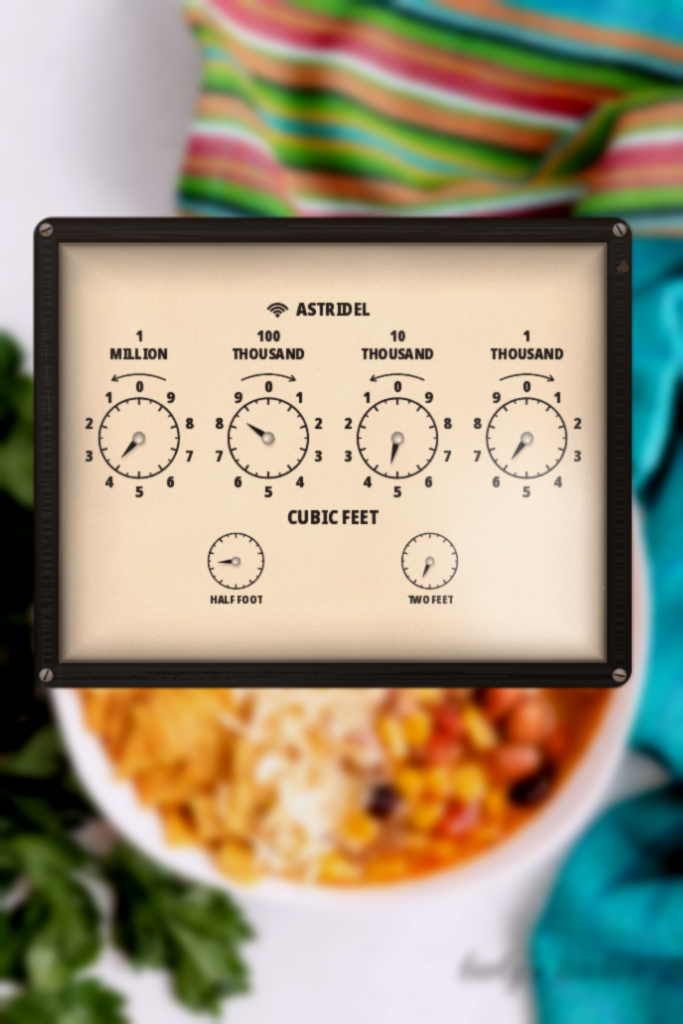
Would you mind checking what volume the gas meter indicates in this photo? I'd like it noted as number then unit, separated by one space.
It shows 384600 ft³
